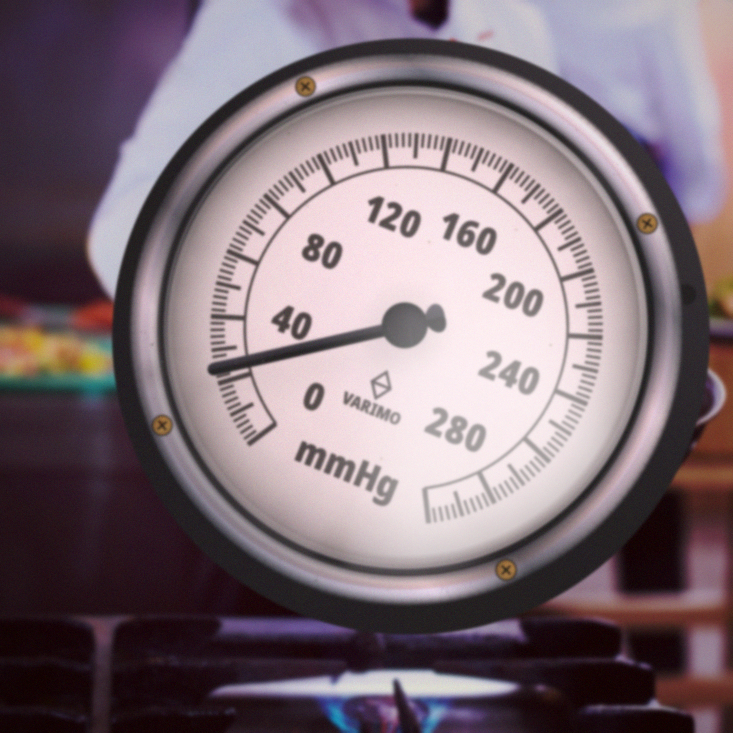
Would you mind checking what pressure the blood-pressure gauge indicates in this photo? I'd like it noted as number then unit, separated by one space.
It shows 24 mmHg
